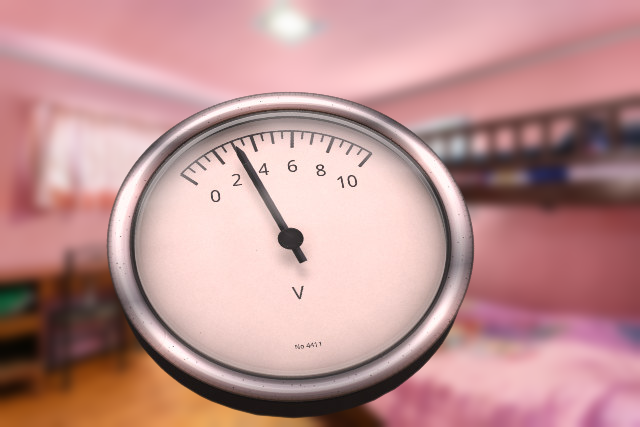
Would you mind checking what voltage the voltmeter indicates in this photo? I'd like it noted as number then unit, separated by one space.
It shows 3 V
